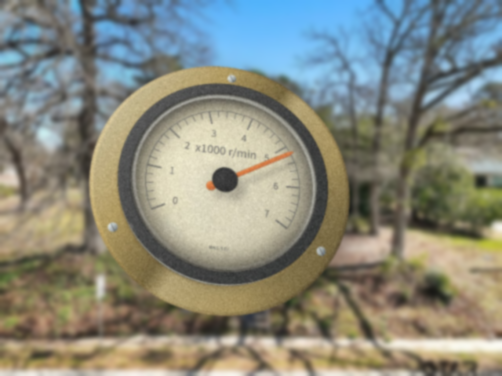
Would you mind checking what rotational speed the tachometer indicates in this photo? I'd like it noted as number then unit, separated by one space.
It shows 5200 rpm
